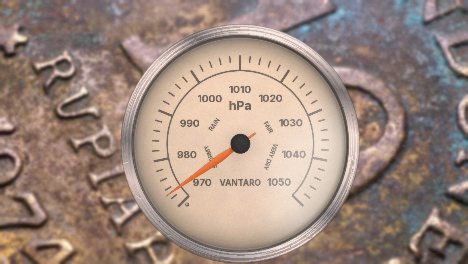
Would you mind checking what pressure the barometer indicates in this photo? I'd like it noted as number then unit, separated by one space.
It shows 973 hPa
